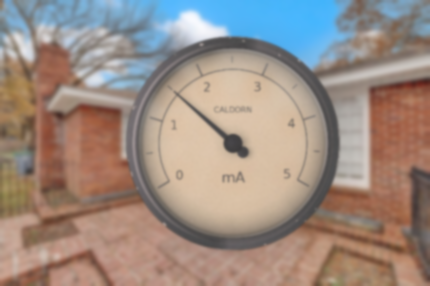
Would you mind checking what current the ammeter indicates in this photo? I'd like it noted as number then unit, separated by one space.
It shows 1.5 mA
